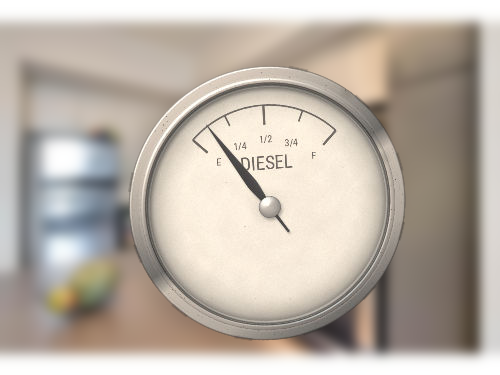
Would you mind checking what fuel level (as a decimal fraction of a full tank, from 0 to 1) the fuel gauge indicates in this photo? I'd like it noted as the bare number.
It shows 0.125
